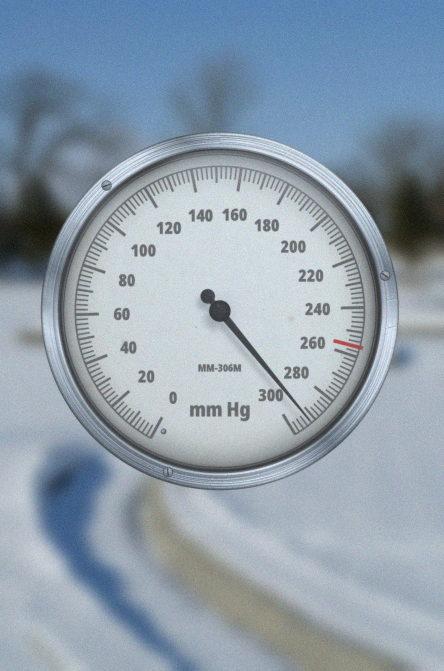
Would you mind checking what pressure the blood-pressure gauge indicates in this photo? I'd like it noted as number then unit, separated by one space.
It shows 292 mmHg
